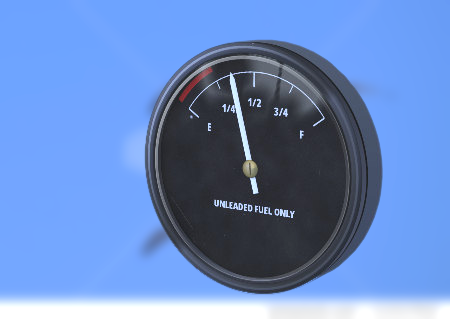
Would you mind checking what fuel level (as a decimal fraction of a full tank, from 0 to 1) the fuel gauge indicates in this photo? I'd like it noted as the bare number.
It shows 0.375
